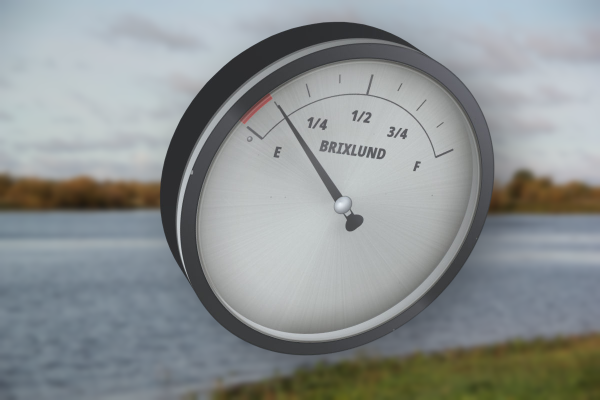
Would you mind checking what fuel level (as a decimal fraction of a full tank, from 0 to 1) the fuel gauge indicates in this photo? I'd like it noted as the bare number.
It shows 0.125
